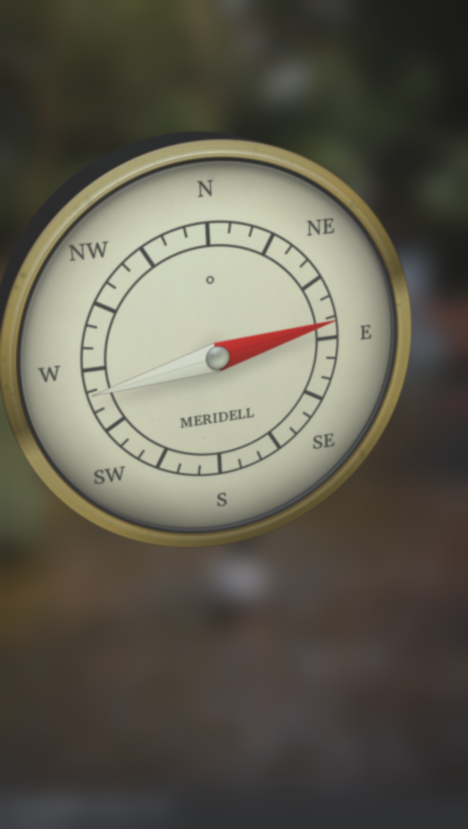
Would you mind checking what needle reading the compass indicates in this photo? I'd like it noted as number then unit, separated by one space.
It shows 80 °
